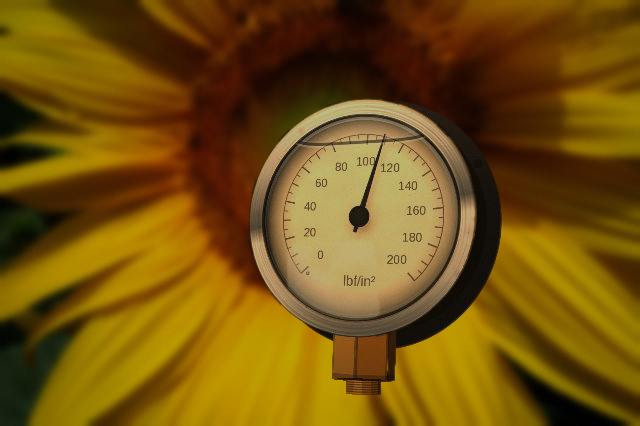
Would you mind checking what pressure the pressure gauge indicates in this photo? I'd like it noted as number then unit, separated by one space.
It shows 110 psi
